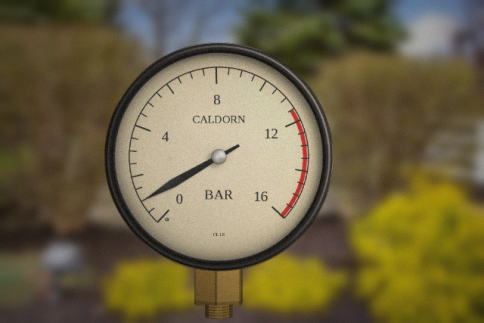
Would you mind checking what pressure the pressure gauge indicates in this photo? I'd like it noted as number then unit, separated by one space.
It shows 1 bar
